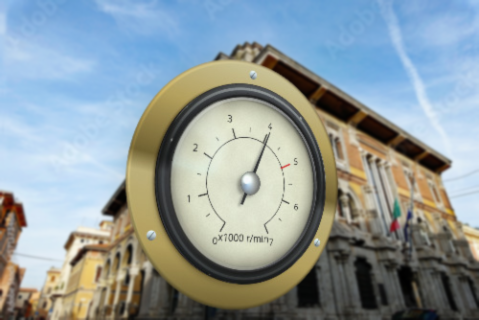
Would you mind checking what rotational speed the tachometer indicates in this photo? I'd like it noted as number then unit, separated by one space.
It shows 4000 rpm
